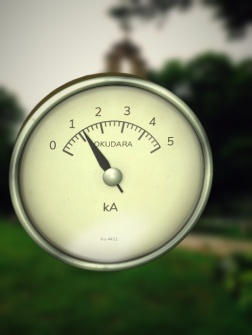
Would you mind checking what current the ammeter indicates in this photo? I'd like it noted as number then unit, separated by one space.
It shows 1.2 kA
